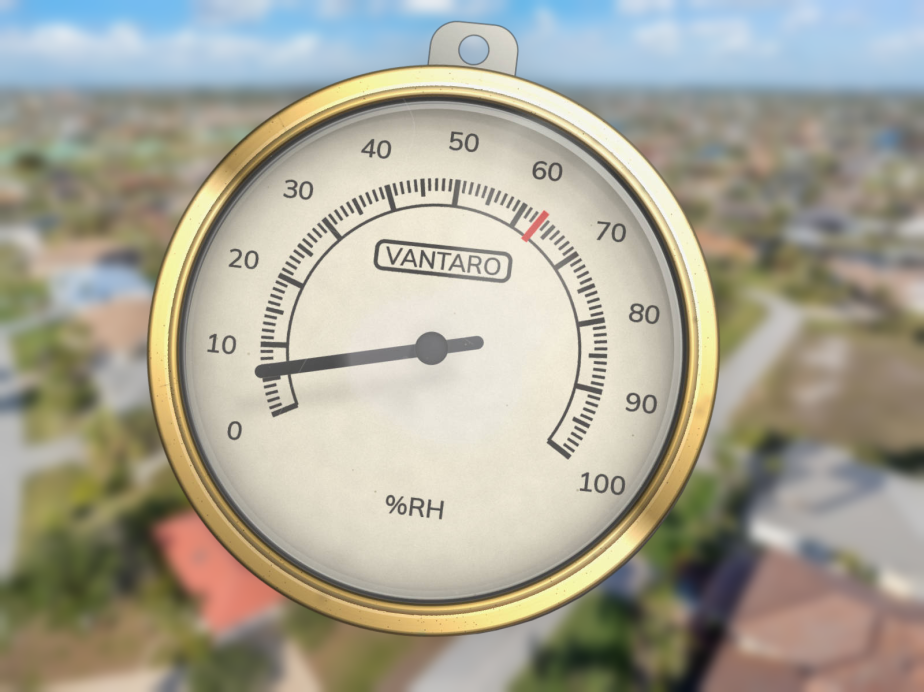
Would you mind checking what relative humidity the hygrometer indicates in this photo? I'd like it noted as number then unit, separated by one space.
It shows 6 %
